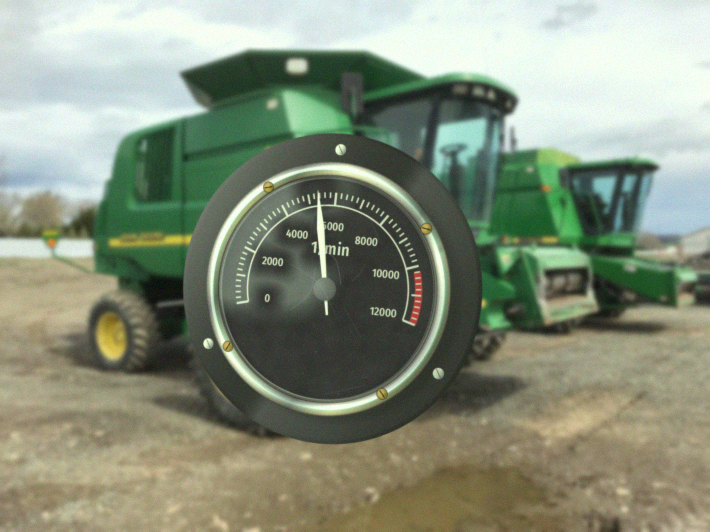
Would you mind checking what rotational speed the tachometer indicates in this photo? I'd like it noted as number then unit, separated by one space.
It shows 5400 rpm
